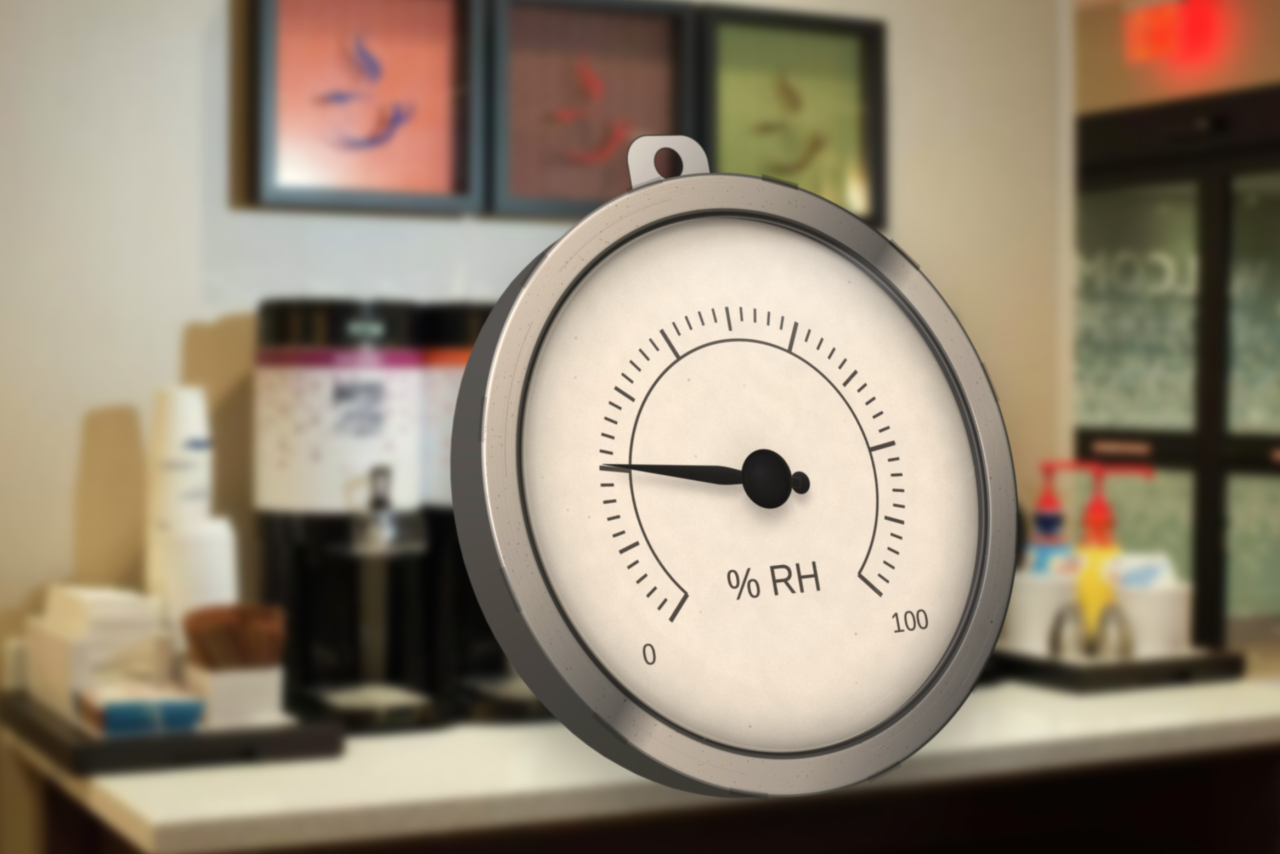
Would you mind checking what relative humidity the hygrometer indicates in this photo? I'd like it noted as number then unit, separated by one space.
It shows 20 %
